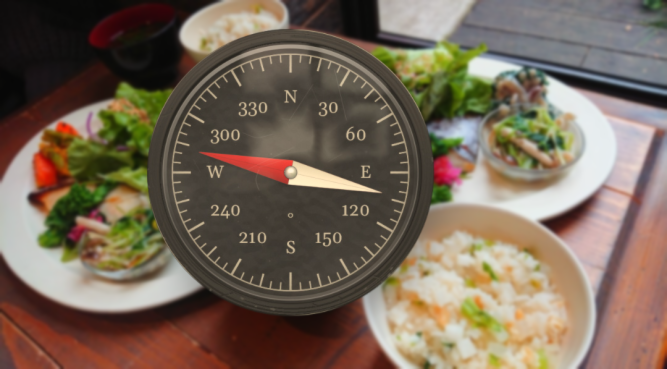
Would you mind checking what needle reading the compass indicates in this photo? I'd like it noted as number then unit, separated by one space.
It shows 282.5 °
